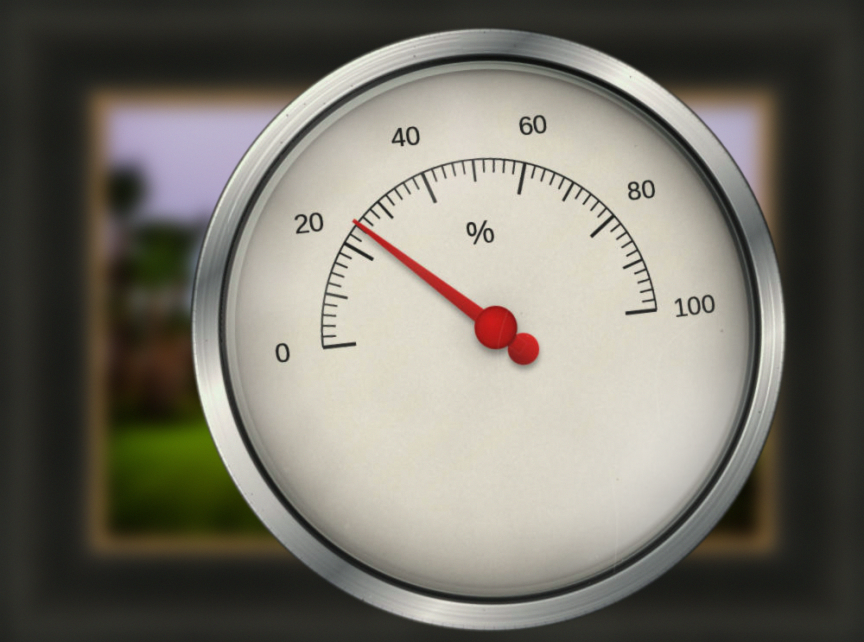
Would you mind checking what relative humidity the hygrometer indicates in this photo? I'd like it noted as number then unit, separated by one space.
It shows 24 %
